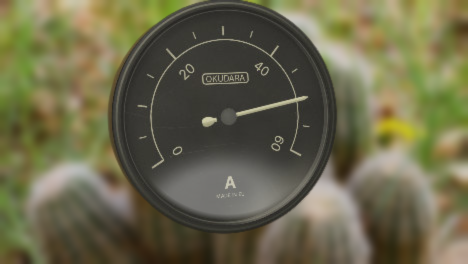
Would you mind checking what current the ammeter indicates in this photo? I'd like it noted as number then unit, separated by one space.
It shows 50 A
